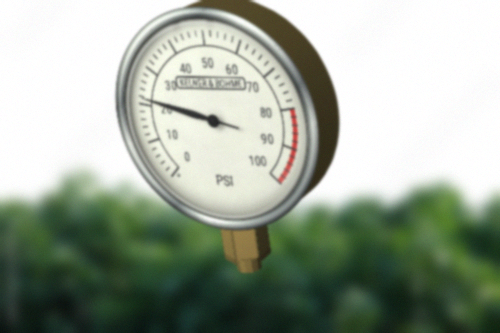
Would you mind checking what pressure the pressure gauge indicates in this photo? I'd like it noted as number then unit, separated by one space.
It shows 22 psi
